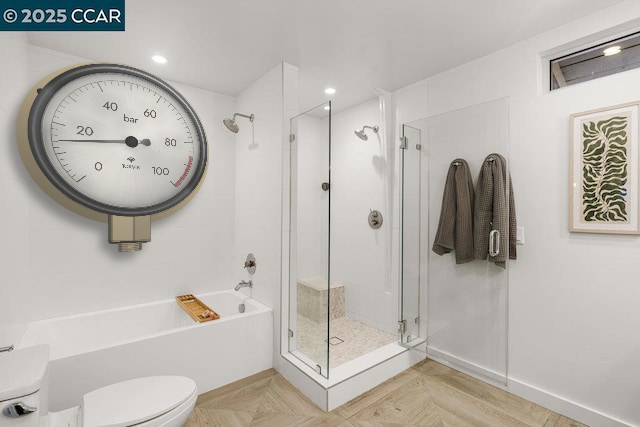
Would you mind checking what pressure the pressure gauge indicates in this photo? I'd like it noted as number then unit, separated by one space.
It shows 14 bar
